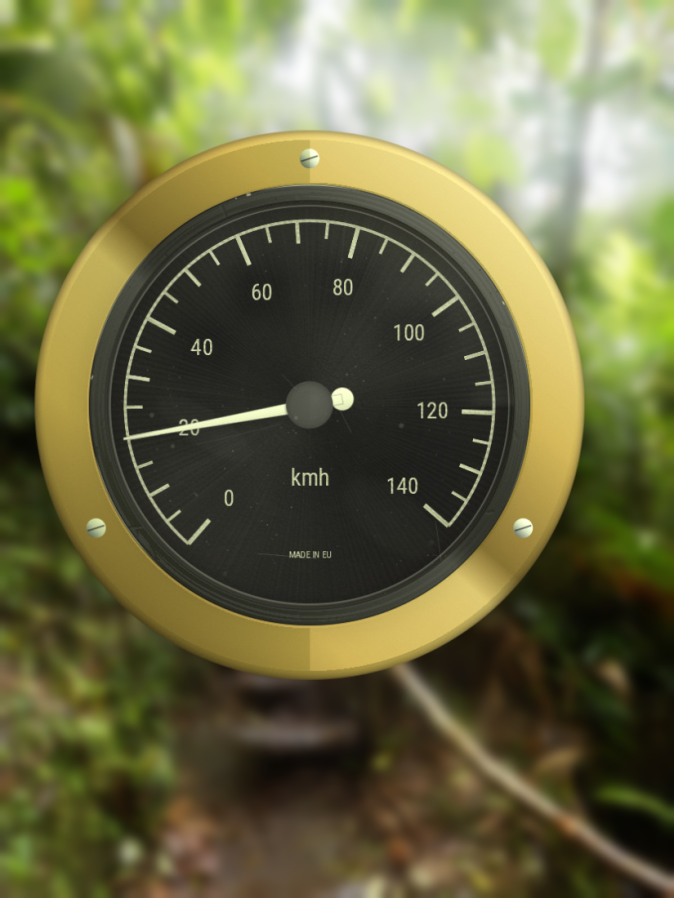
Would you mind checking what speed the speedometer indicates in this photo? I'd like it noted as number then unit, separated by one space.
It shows 20 km/h
